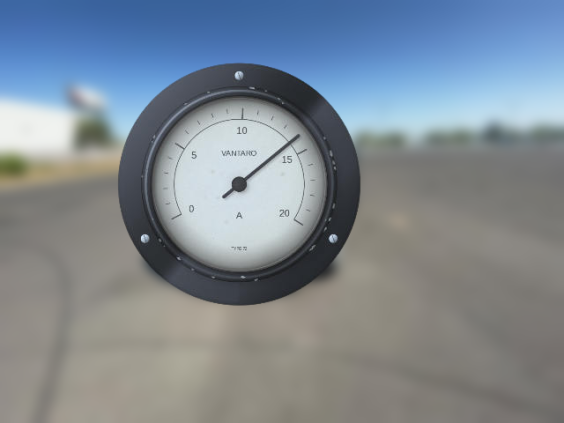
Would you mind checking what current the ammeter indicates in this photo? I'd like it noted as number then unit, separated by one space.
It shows 14 A
